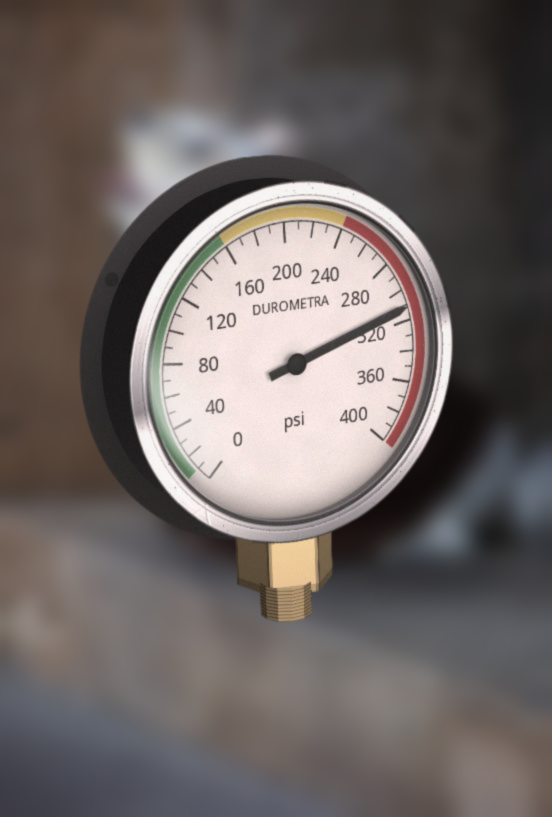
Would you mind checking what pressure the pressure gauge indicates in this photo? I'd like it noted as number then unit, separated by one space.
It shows 310 psi
